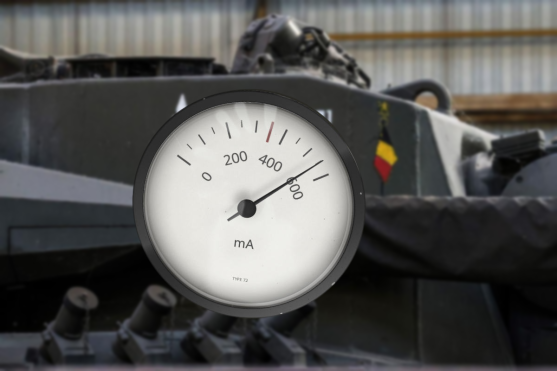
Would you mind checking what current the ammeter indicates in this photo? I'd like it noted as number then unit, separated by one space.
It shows 550 mA
